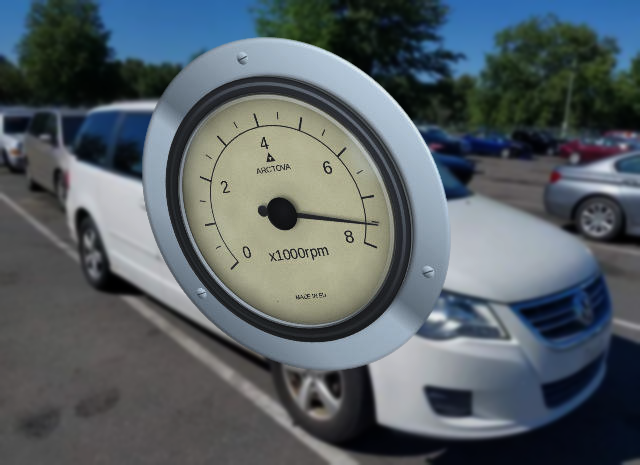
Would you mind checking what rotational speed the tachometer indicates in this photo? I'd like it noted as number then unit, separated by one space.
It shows 7500 rpm
